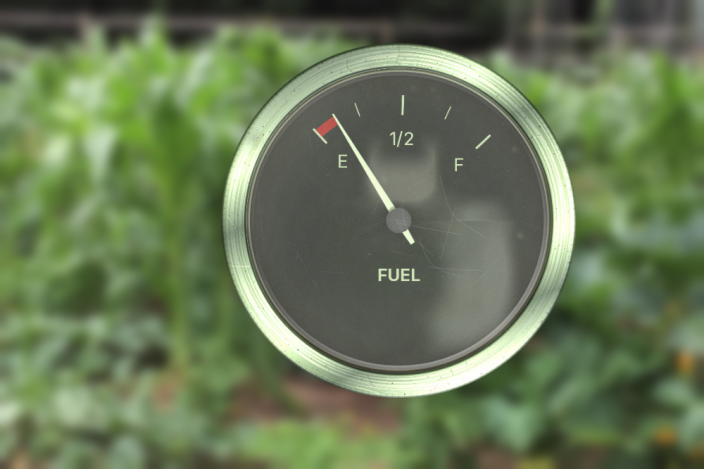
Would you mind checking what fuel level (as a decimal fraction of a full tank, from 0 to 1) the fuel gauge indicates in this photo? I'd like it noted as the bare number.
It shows 0.125
